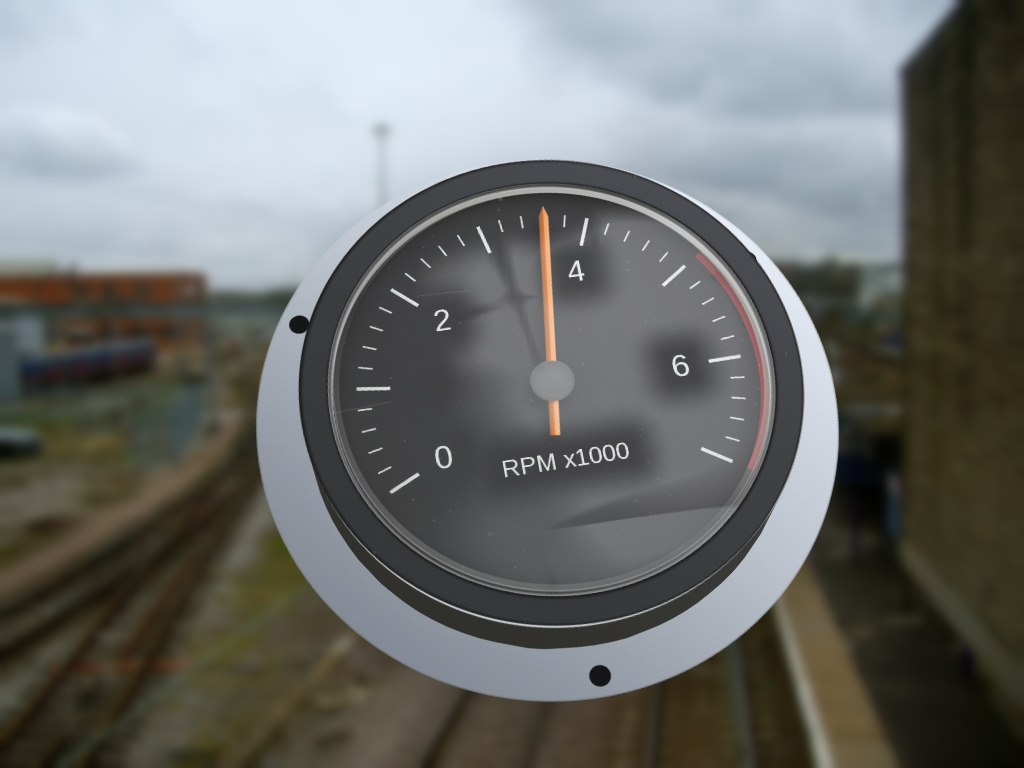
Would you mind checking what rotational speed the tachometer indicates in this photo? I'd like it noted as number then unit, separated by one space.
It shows 3600 rpm
